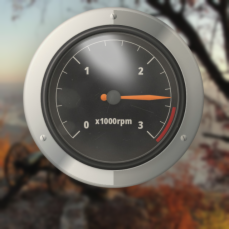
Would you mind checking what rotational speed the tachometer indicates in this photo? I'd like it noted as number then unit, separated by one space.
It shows 2500 rpm
